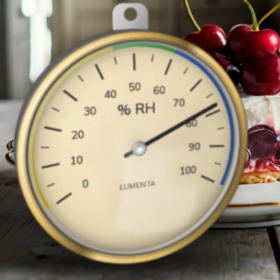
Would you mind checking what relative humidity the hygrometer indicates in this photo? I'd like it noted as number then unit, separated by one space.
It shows 77.5 %
